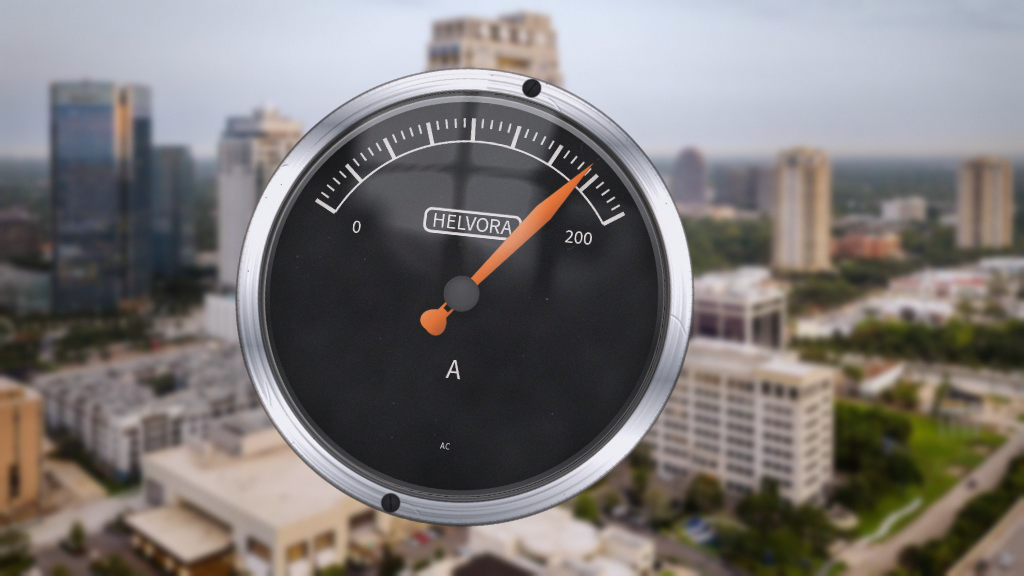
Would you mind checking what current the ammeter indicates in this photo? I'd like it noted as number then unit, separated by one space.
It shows 170 A
